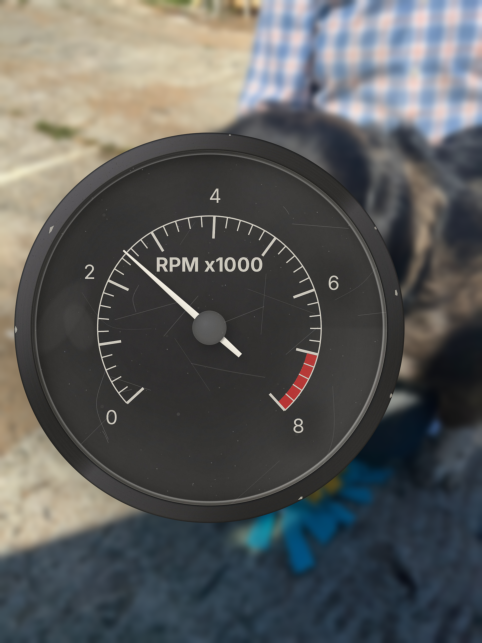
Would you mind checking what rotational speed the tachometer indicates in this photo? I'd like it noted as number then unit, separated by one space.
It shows 2500 rpm
